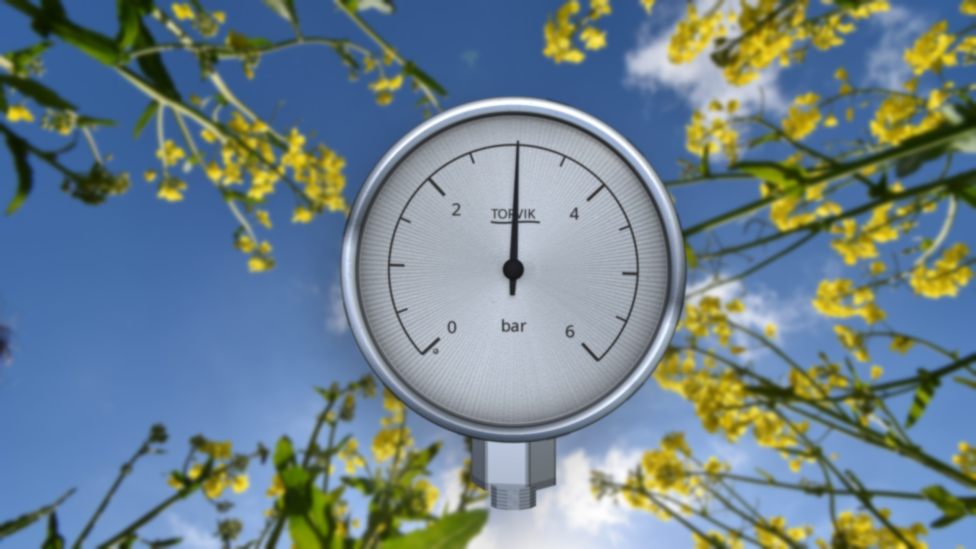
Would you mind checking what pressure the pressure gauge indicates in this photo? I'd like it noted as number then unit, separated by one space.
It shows 3 bar
